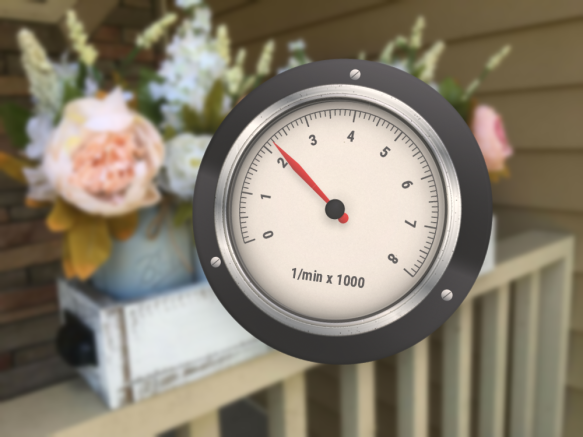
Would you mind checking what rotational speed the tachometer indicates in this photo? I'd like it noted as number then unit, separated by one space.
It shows 2200 rpm
